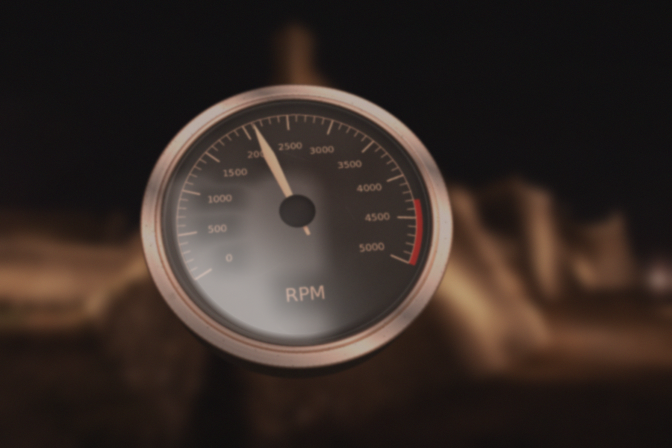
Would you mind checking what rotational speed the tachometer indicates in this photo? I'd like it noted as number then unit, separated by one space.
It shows 2100 rpm
